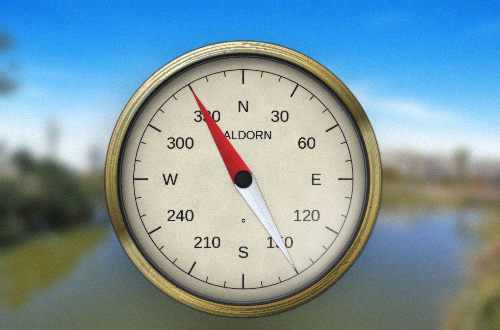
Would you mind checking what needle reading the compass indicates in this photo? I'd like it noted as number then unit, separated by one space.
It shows 330 °
